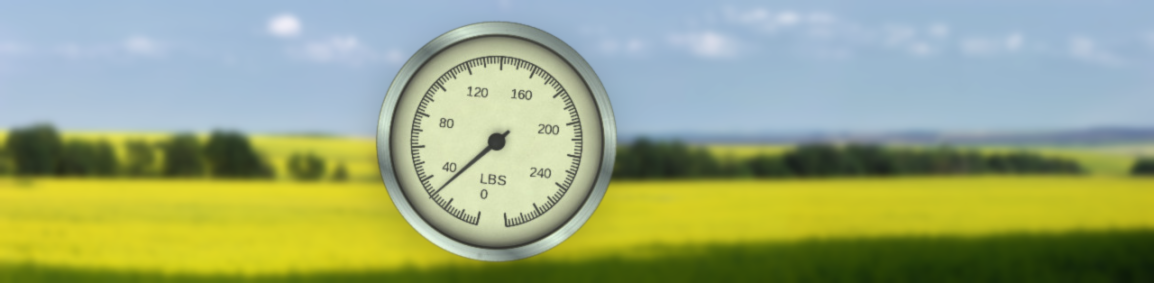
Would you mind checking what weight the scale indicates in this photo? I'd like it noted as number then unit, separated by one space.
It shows 30 lb
